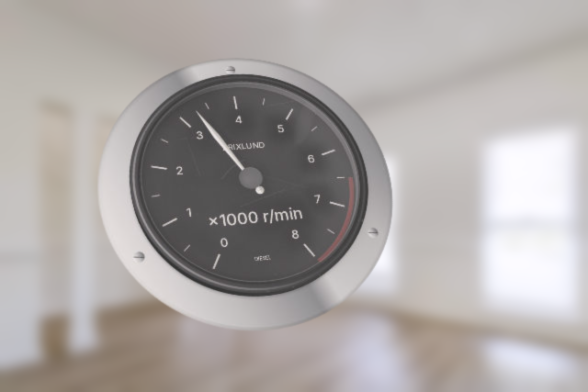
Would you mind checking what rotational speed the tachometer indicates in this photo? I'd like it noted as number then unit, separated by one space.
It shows 3250 rpm
